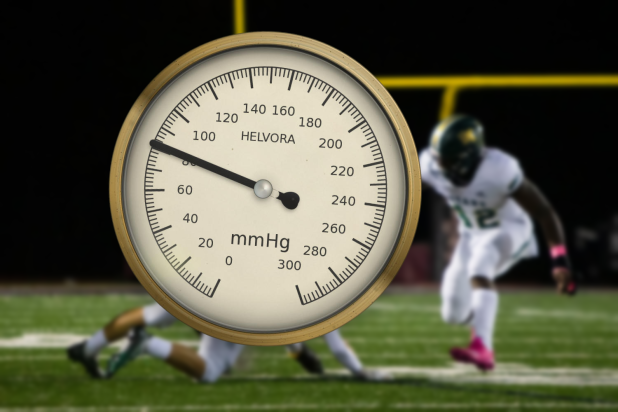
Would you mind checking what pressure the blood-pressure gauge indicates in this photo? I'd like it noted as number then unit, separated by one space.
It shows 82 mmHg
